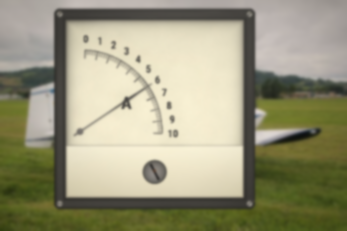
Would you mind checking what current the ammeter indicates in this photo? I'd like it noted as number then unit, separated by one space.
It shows 6 A
